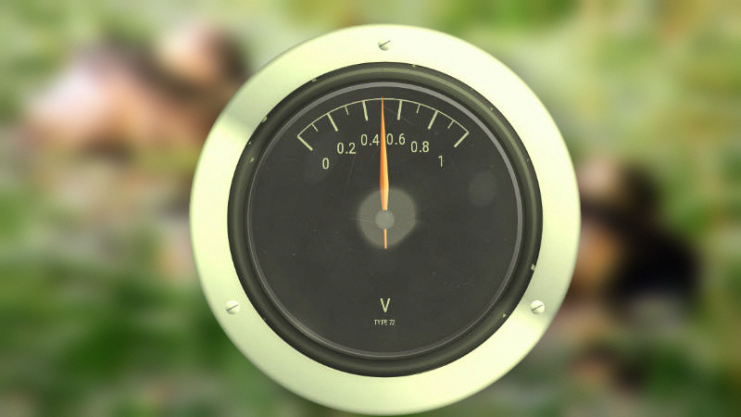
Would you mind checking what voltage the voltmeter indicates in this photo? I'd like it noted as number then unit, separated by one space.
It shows 0.5 V
